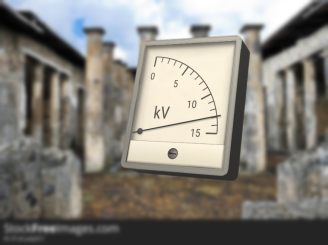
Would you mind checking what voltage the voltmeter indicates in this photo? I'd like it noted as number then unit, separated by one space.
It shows 13 kV
